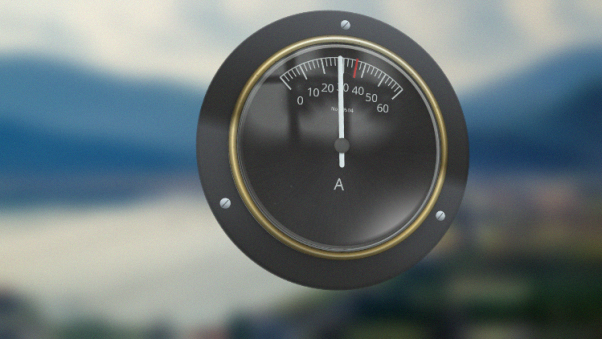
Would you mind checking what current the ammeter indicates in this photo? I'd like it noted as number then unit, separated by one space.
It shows 28 A
